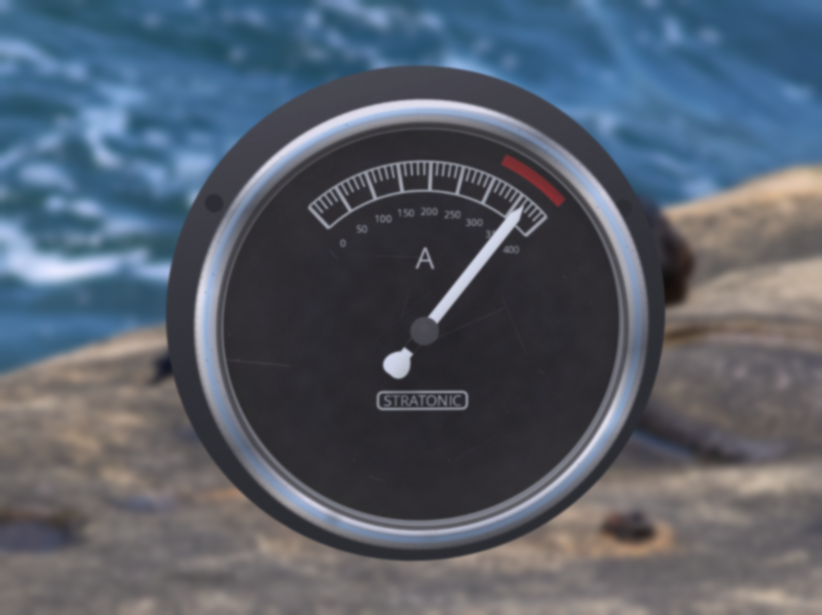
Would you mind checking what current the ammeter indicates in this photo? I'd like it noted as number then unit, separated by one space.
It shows 360 A
